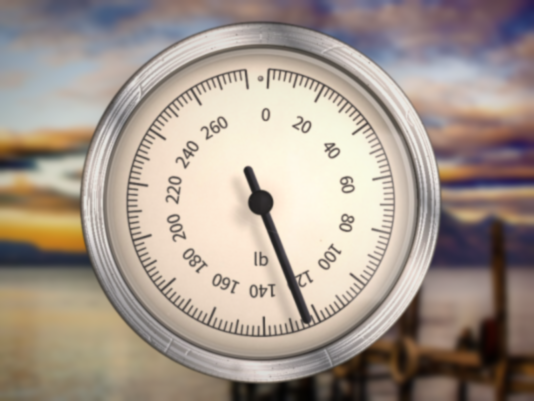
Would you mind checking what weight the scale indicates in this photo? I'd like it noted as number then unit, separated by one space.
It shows 124 lb
